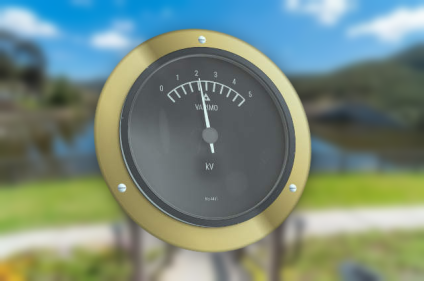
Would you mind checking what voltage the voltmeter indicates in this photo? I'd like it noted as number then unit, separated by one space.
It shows 2 kV
